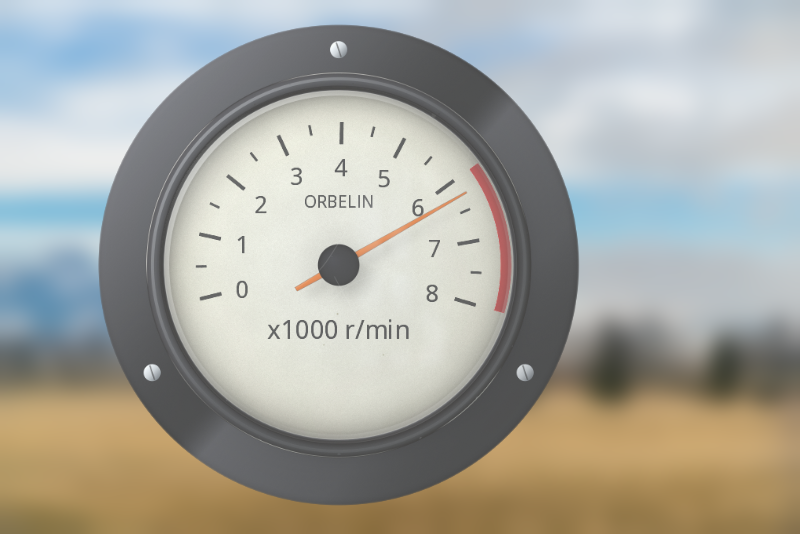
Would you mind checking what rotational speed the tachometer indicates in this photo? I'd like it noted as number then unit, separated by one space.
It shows 6250 rpm
